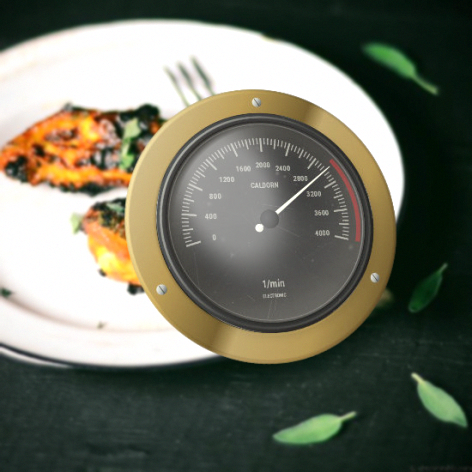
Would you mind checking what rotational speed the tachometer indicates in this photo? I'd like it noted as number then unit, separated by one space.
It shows 3000 rpm
